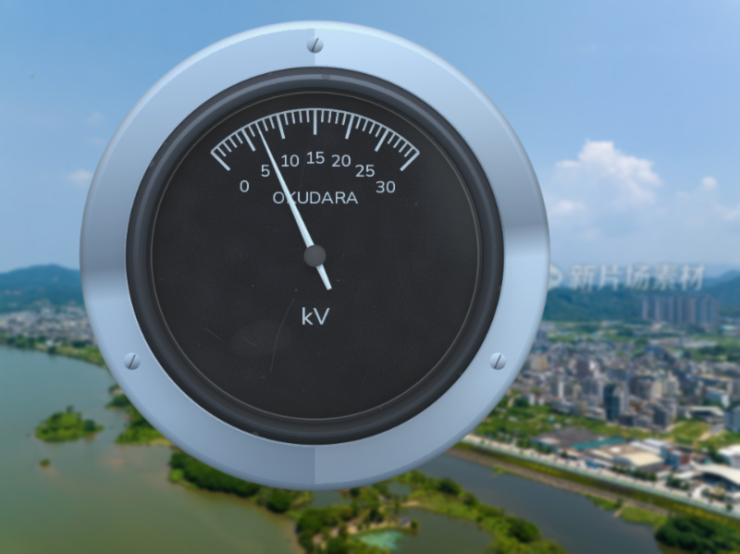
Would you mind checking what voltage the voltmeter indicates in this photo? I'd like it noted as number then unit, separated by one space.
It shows 7 kV
